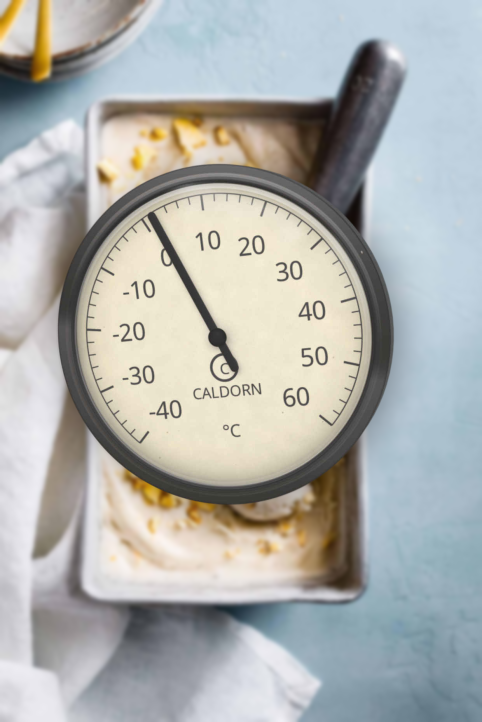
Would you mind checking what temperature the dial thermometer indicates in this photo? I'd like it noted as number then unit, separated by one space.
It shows 2 °C
